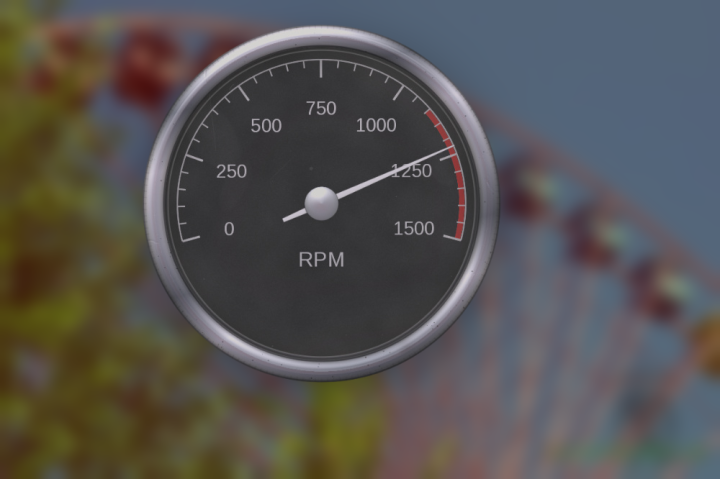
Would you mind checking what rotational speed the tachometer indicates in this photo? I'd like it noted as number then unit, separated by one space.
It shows 1225 rpm
